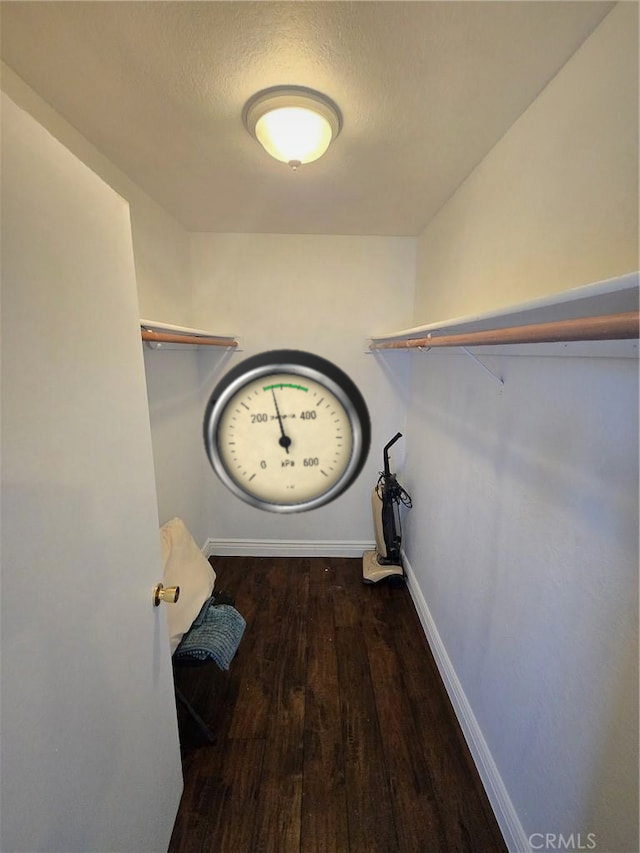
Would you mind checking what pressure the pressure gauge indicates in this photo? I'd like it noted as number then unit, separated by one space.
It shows 280 kPa
